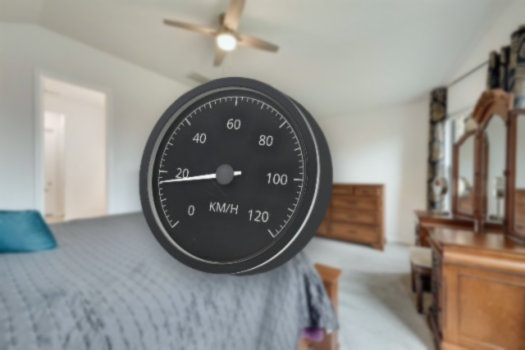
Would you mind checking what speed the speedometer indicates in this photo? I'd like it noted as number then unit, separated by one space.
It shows 16 km/h
